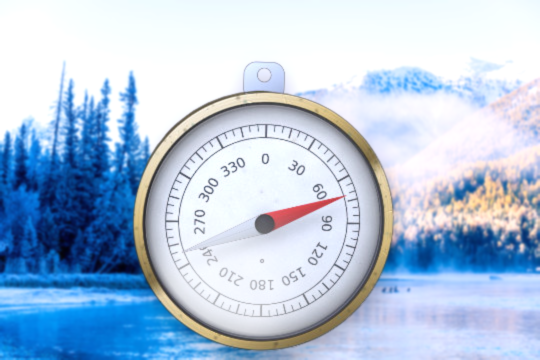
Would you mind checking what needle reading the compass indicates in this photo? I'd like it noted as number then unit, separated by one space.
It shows 70 °
